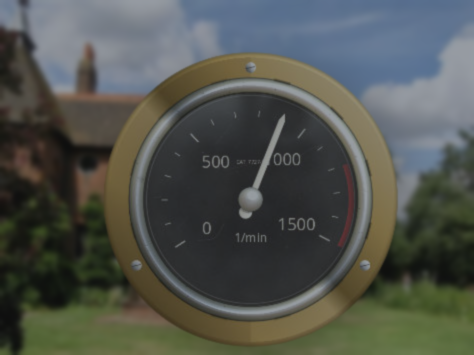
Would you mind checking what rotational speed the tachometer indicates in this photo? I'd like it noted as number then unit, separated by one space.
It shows 900 rpm
